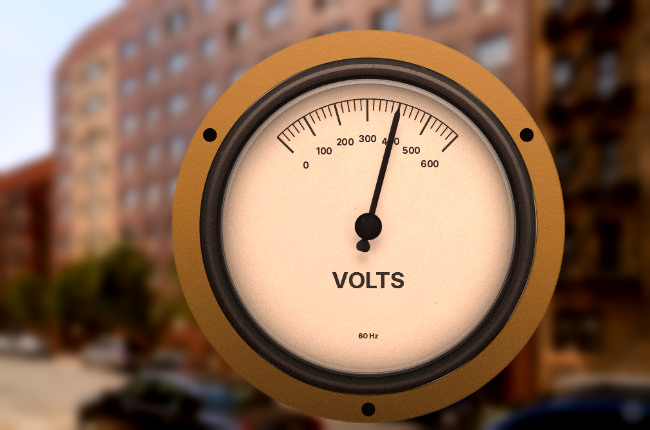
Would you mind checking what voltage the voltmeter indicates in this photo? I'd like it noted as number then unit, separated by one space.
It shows 400 V
